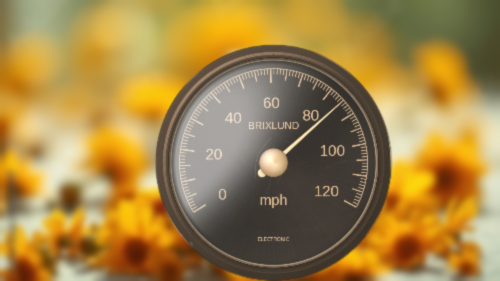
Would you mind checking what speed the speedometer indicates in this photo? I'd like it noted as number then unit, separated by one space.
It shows 85 mph
